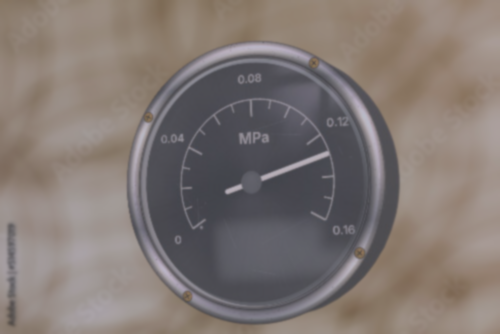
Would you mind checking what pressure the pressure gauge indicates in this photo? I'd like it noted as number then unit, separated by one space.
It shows 0.13 MPa
